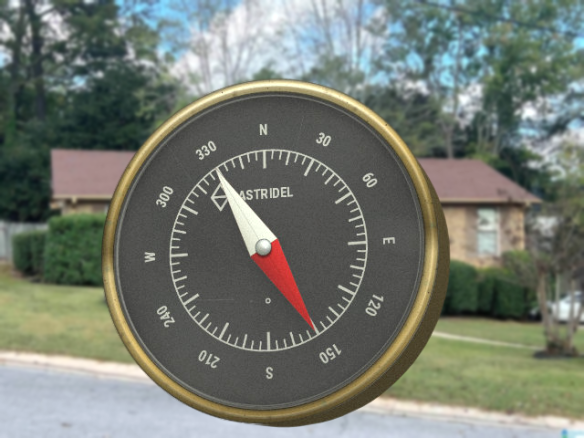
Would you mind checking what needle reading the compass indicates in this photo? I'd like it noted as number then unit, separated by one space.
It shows 150 °
